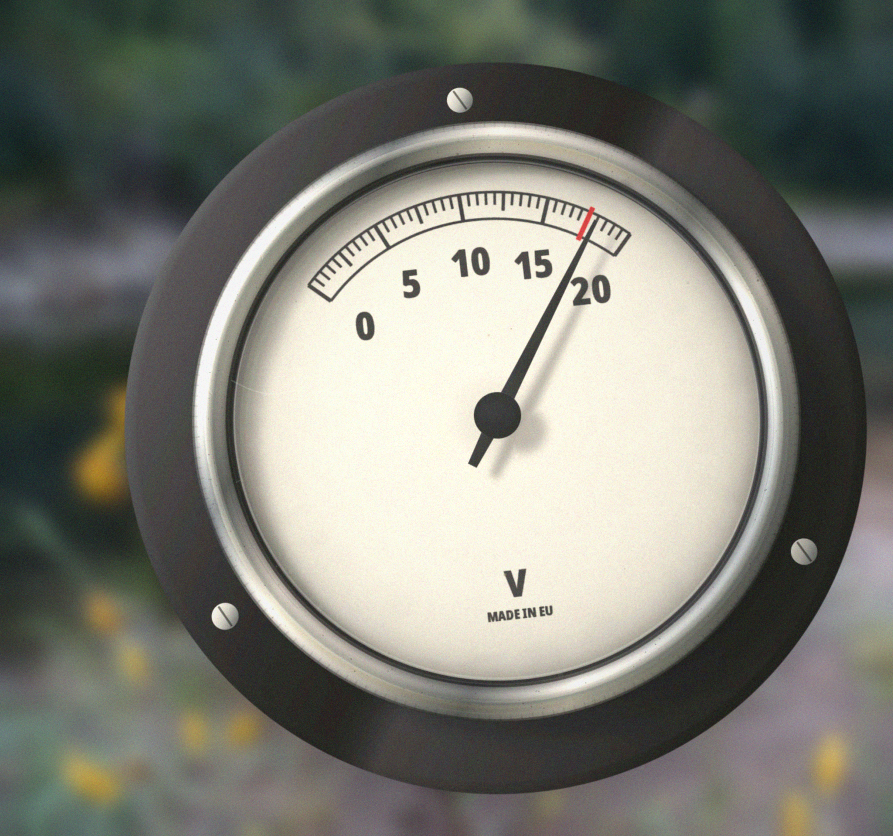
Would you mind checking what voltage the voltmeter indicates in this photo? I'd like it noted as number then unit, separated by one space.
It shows 18 V
